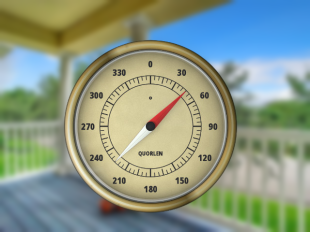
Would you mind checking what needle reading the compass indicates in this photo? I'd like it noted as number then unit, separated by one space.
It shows 45 °
